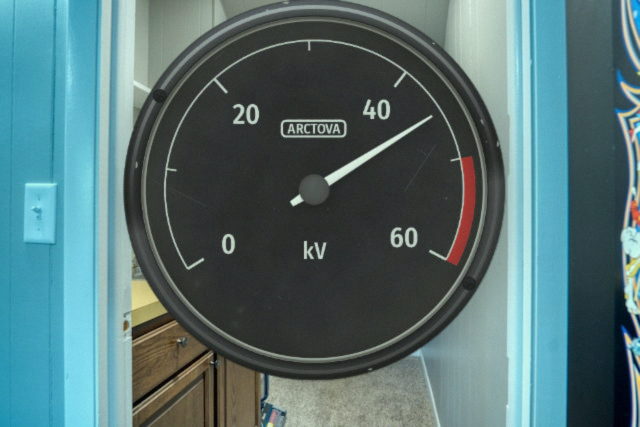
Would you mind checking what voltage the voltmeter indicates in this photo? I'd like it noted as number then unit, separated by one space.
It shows 45 kV
